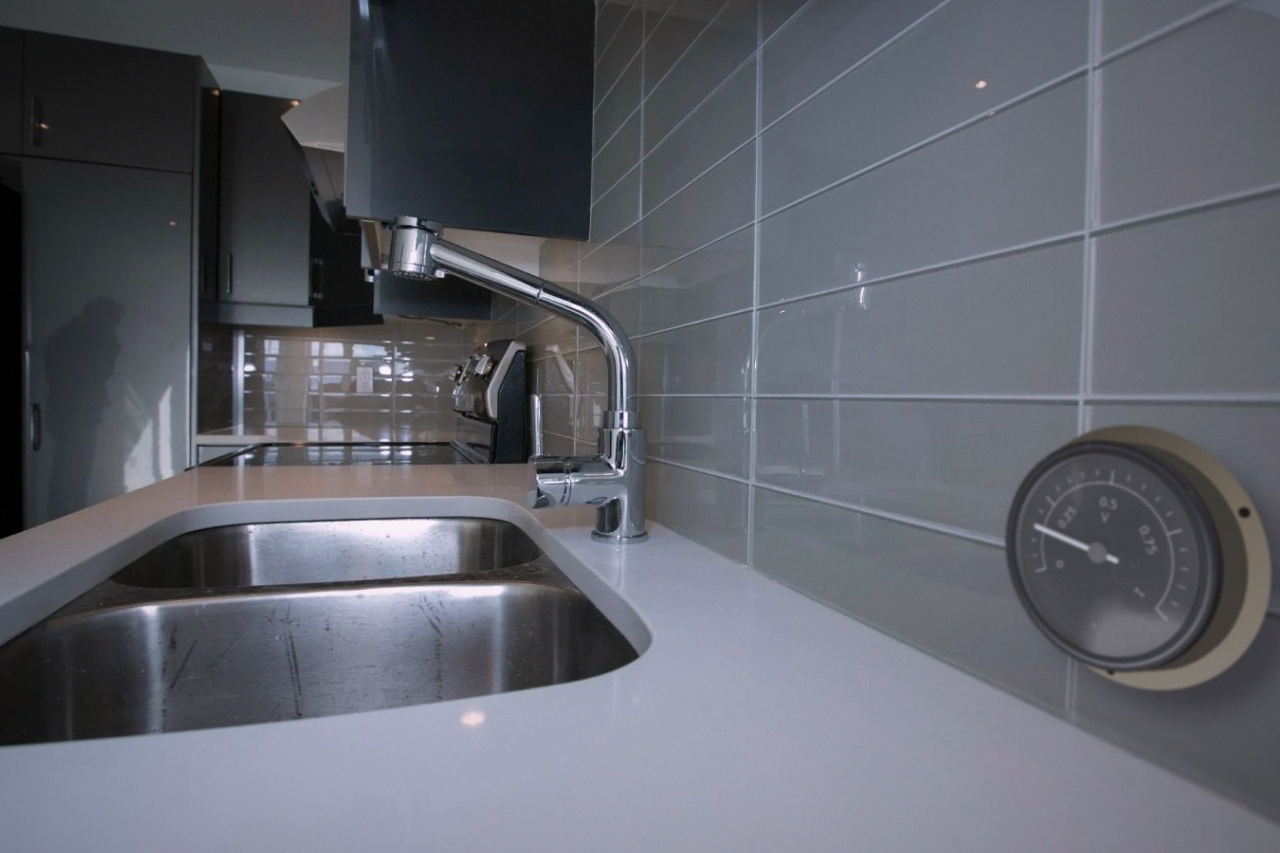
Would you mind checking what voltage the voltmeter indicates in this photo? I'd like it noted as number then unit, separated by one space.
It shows 0.15 V
